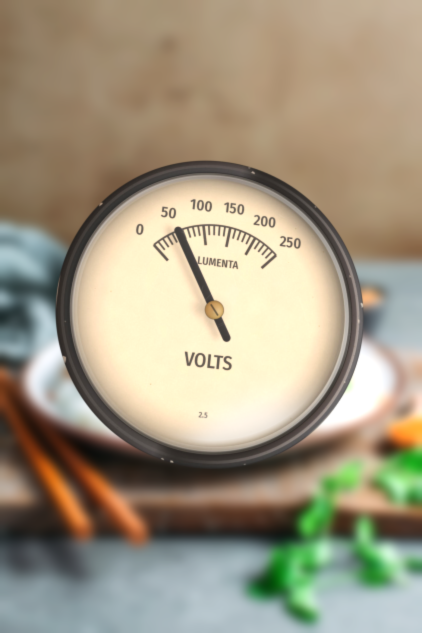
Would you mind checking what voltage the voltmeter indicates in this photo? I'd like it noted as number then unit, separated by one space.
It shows 50 V
